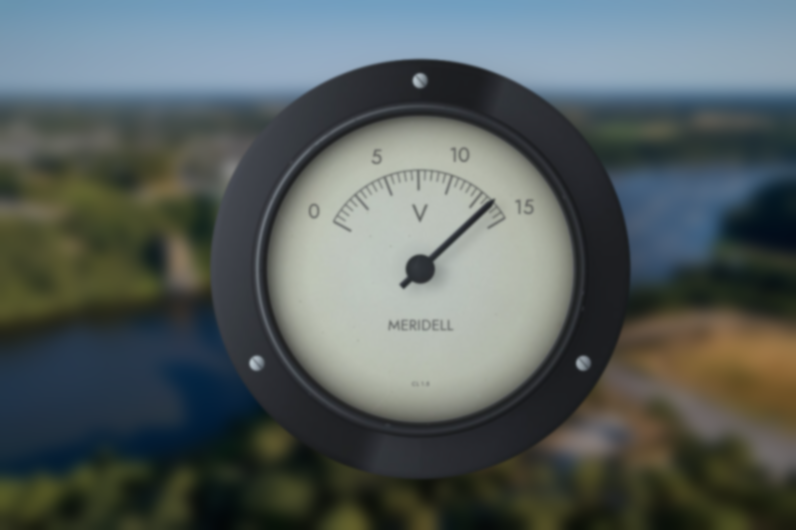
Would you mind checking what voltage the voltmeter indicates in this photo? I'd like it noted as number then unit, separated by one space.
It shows 13.5 V
